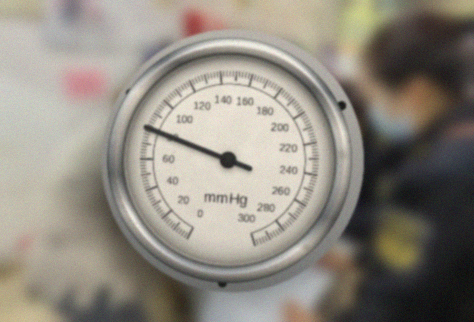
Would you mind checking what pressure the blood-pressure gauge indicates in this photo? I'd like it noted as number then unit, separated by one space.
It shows 80 mmHg
